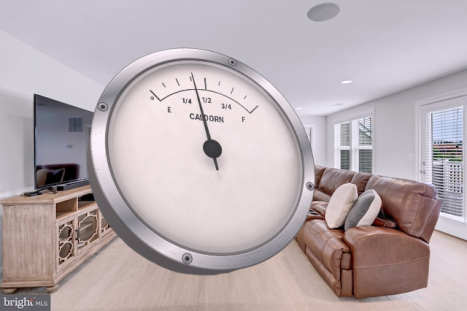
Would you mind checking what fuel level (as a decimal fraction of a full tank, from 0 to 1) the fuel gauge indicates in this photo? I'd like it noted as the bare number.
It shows 0.375
